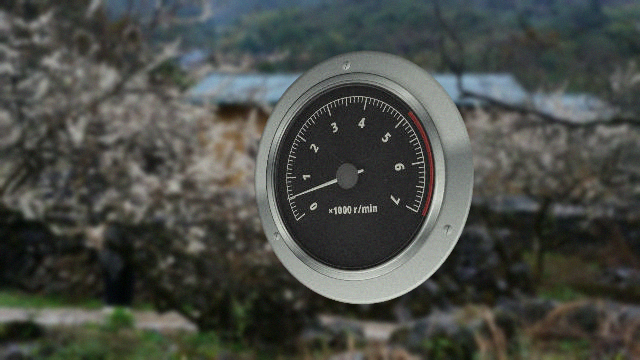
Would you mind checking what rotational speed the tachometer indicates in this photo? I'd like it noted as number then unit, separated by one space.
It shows 500 rpm
